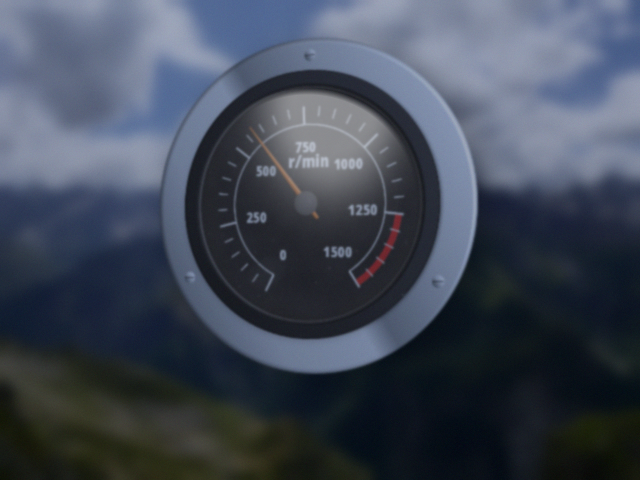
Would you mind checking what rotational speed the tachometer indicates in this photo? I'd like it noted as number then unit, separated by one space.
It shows 575 rpm
